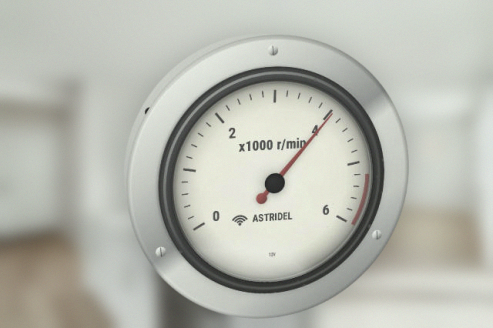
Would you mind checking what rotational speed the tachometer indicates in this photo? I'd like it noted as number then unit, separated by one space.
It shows 4000 rpm
